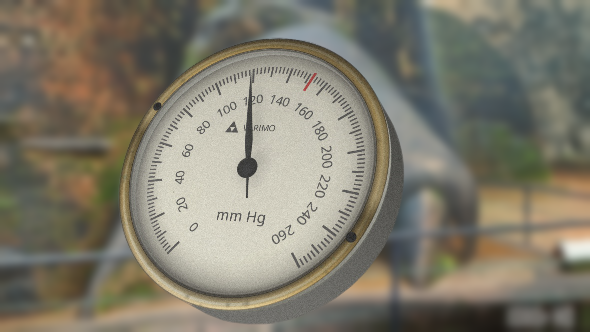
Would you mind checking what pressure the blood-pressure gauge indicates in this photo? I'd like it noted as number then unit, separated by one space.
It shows 120 mmHg
